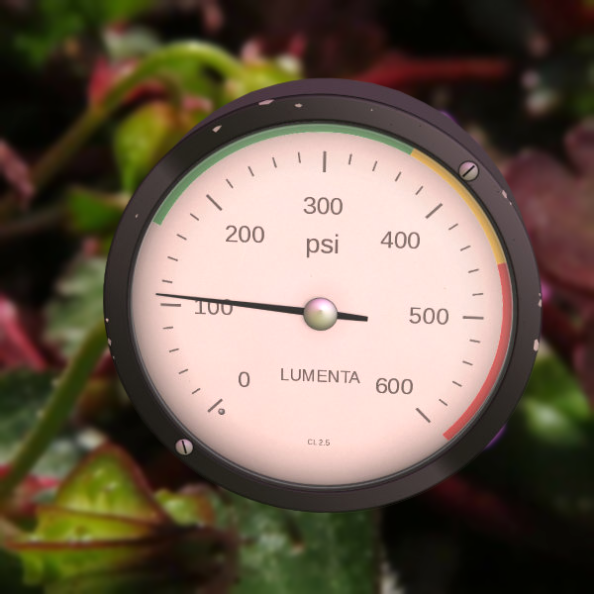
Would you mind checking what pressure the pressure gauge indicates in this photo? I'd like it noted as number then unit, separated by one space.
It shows 110 psi
